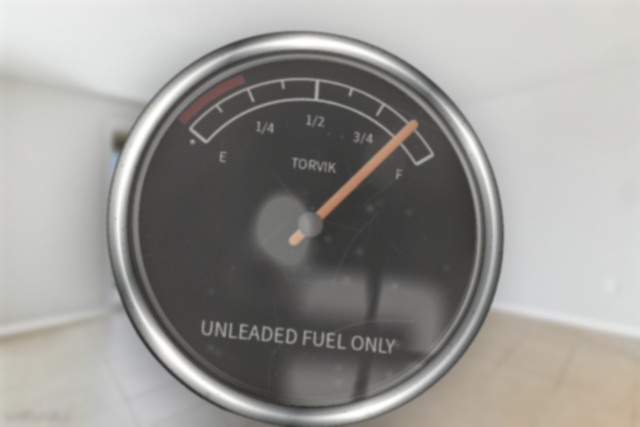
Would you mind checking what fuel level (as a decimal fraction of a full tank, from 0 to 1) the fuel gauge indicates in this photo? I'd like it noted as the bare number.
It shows 0.875
